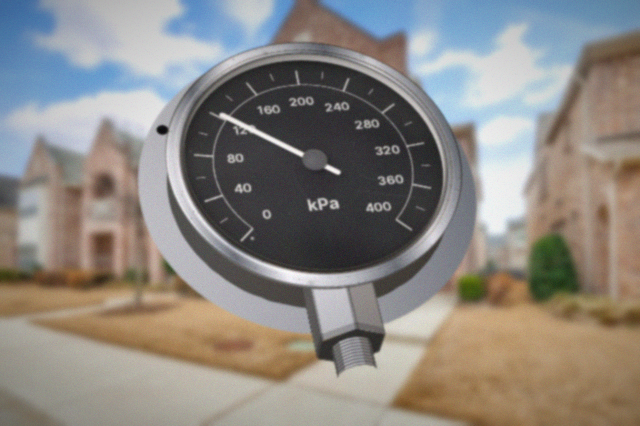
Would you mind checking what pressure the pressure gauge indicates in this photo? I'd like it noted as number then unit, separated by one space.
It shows 120 kPa
